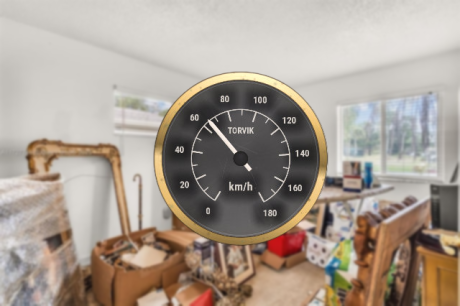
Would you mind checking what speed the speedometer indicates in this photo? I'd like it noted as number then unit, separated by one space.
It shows 65 km/h
